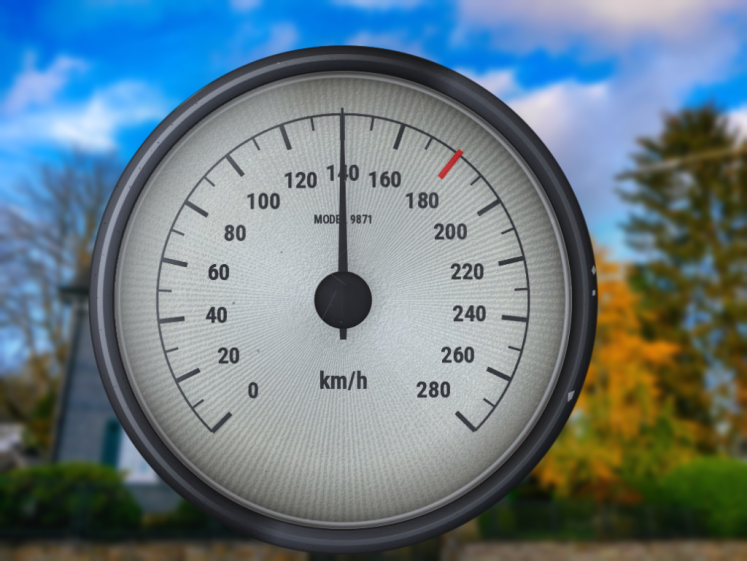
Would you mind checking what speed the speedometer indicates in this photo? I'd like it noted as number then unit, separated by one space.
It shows 140 km/h
